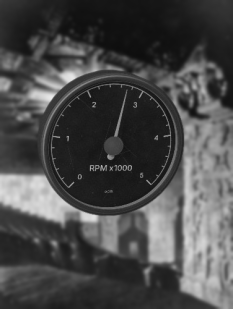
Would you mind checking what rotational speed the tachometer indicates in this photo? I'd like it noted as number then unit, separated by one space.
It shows 2700 rpm
